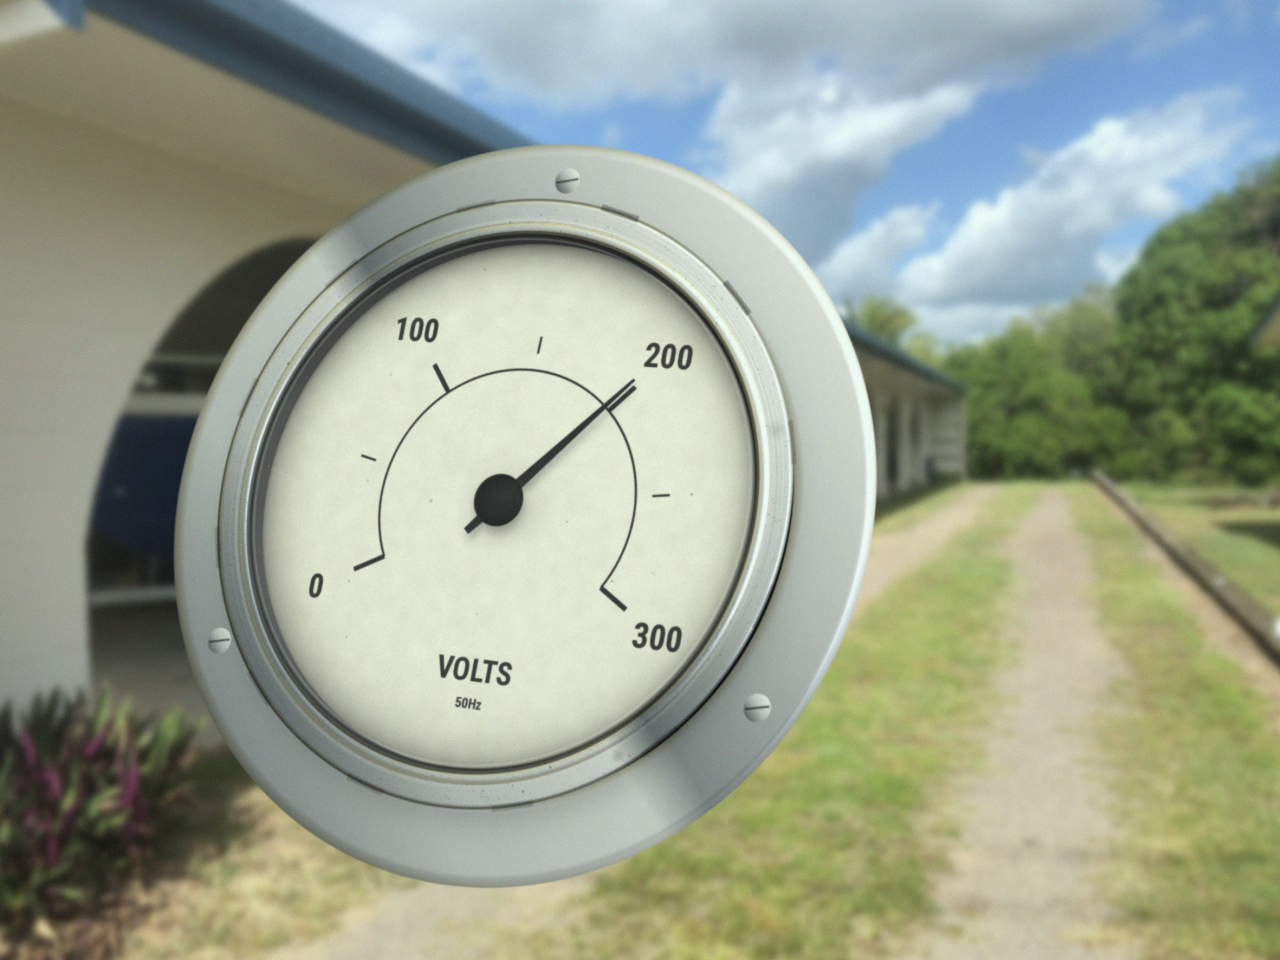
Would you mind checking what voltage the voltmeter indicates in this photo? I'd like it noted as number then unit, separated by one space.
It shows 200 V
